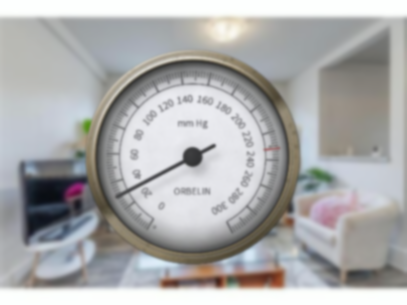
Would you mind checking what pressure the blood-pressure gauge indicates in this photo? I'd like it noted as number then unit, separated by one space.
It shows 30 mmHg
